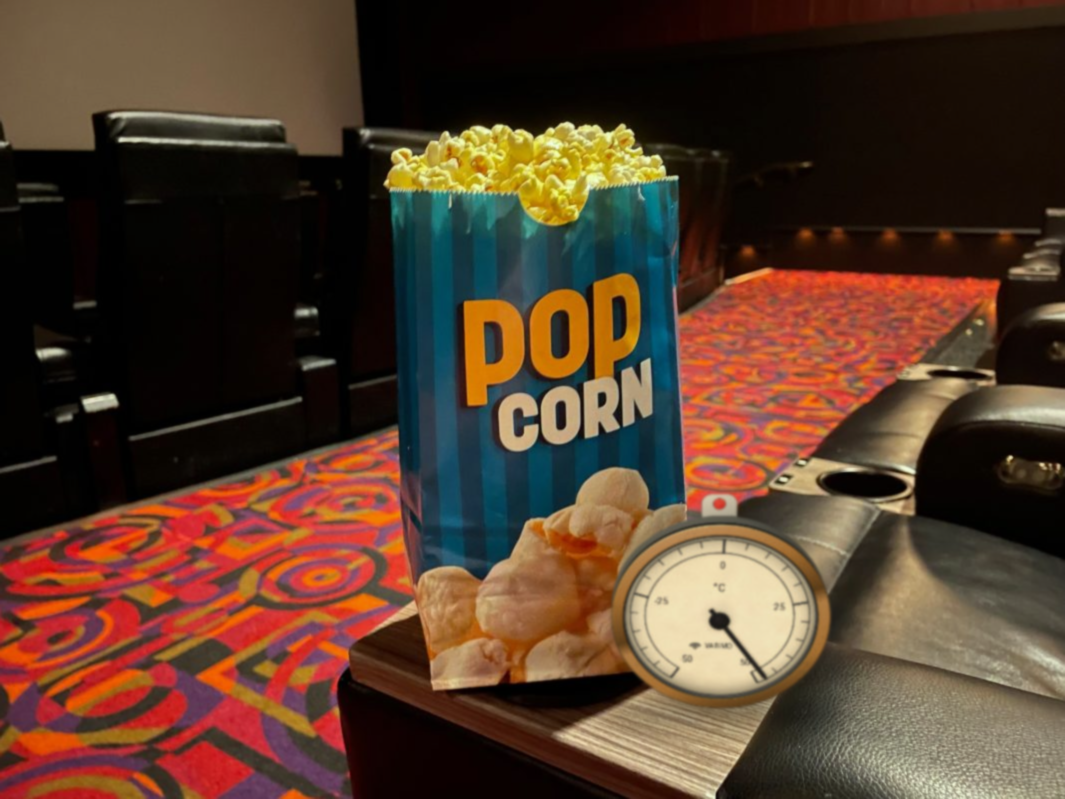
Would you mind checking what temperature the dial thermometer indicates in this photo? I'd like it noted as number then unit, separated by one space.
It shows 47.5 °C
